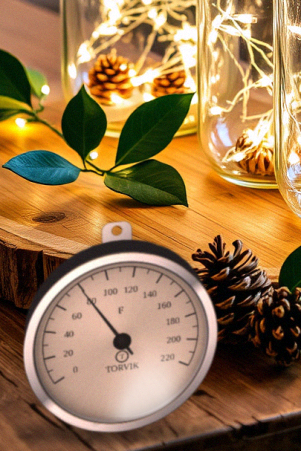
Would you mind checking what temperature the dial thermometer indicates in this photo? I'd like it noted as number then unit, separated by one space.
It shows 80 °F
